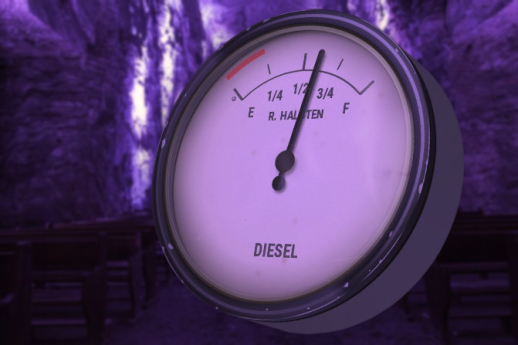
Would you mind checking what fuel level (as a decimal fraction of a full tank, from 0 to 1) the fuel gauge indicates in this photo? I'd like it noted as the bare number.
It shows 0.625
